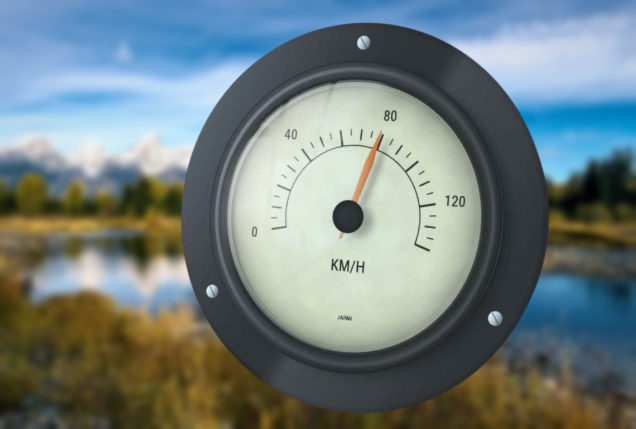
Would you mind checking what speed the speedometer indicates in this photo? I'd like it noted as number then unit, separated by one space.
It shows 80 km/h
